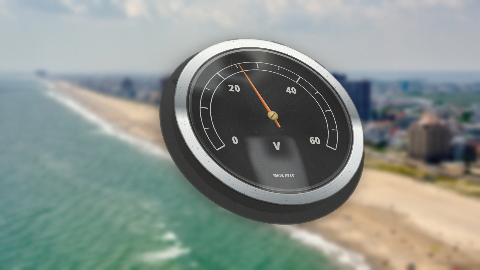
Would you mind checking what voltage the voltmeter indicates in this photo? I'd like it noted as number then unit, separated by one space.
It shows 25 V
